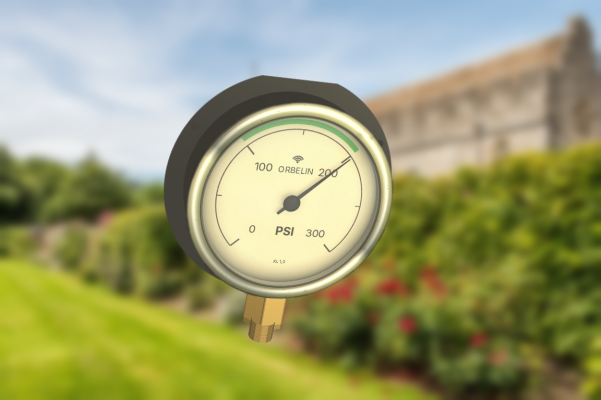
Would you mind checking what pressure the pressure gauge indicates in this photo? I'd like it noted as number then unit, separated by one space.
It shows 200 psi
